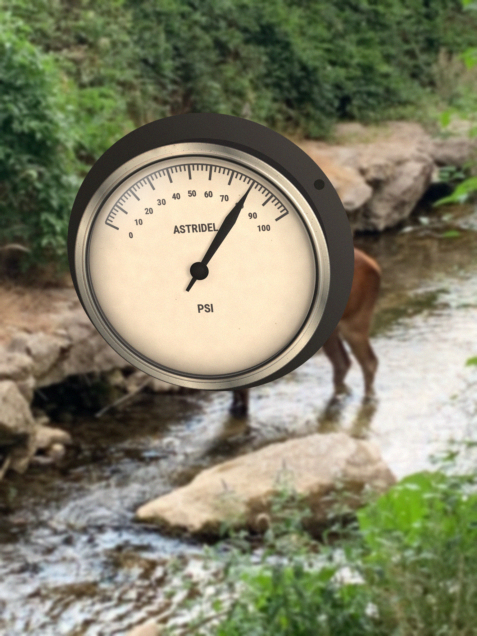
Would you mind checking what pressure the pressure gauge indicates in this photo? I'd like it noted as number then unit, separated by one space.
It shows 80 psi
